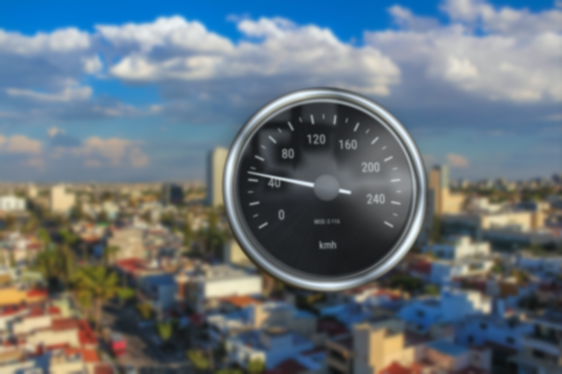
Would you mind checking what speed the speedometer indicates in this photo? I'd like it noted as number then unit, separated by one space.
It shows 45 km/h
